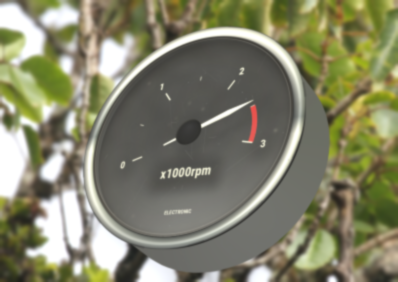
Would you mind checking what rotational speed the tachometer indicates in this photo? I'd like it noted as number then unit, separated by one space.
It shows 2500 rpm
